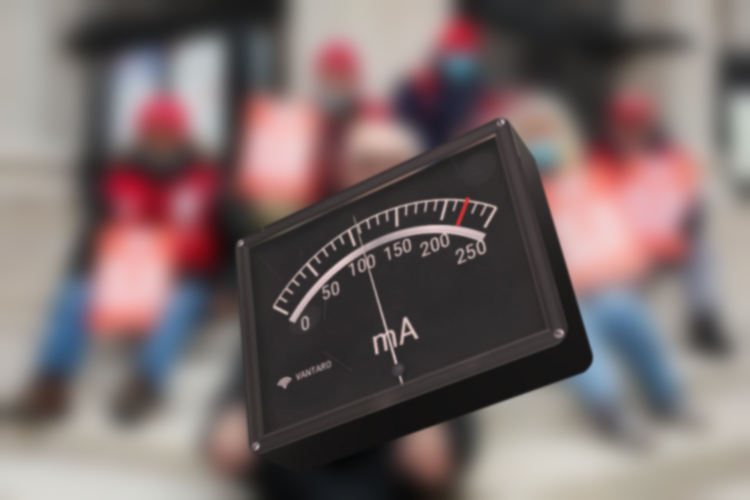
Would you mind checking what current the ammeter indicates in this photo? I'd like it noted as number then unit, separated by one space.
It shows 110 mA
